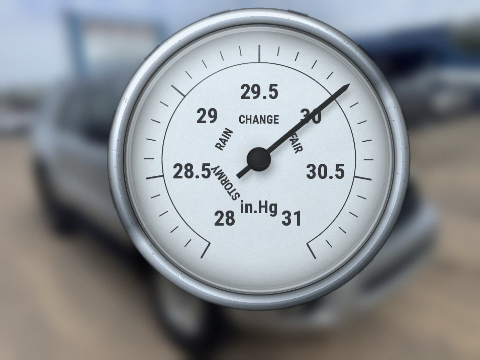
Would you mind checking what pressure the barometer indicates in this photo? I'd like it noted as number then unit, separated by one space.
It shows 30 inHg
